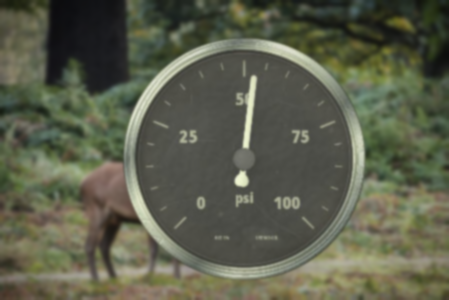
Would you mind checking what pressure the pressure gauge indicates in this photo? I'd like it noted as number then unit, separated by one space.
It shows 52.5 psi
